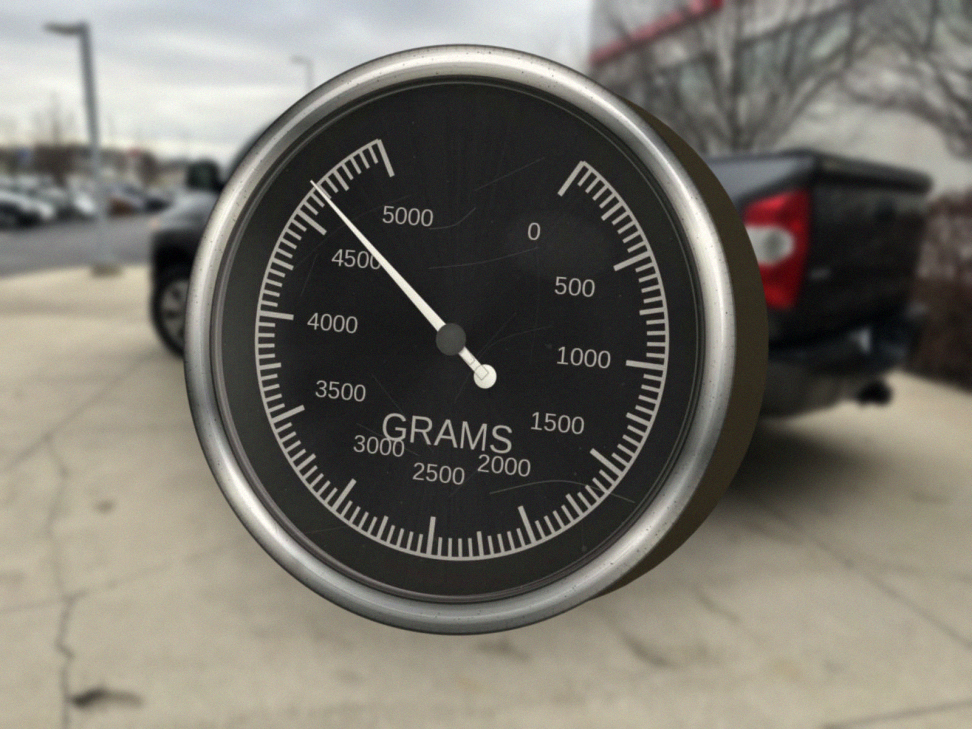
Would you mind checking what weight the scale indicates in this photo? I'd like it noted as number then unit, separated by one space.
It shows 4650 g
